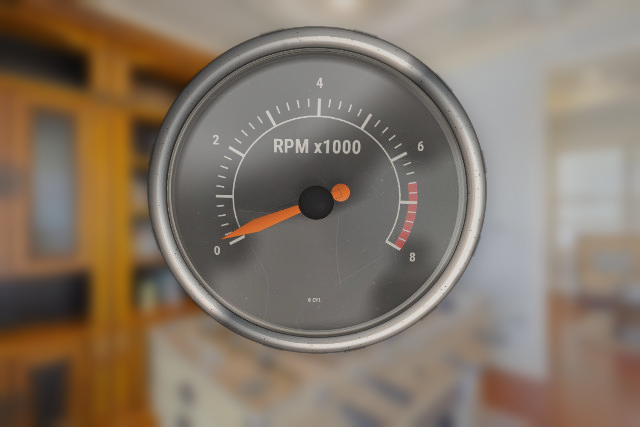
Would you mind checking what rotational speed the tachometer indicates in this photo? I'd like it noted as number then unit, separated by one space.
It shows 200 rpm
